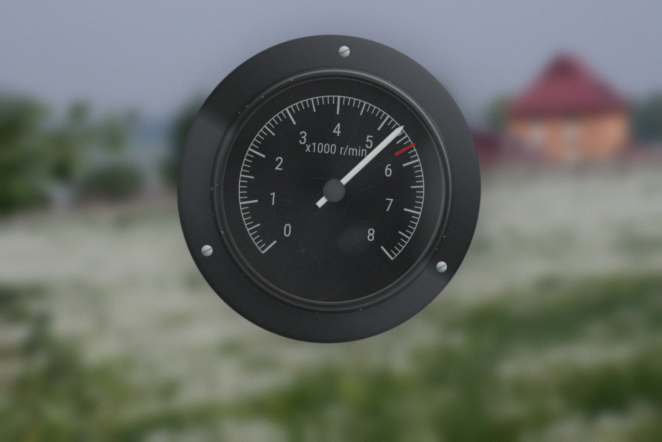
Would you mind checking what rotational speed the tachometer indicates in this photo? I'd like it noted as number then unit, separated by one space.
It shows 5300 rpm
